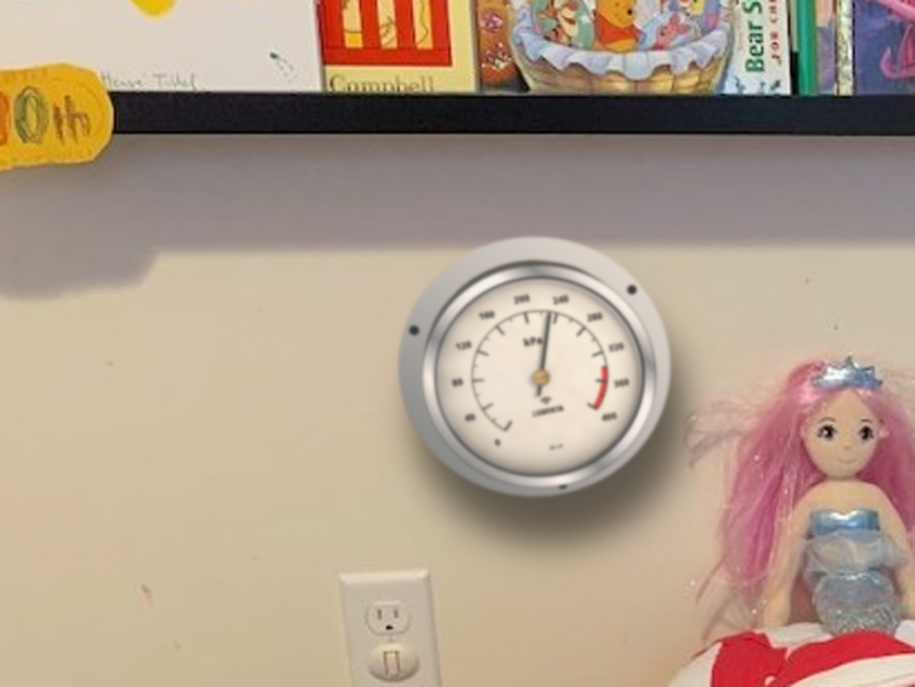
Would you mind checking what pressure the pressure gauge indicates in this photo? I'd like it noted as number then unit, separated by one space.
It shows 230 kPa
